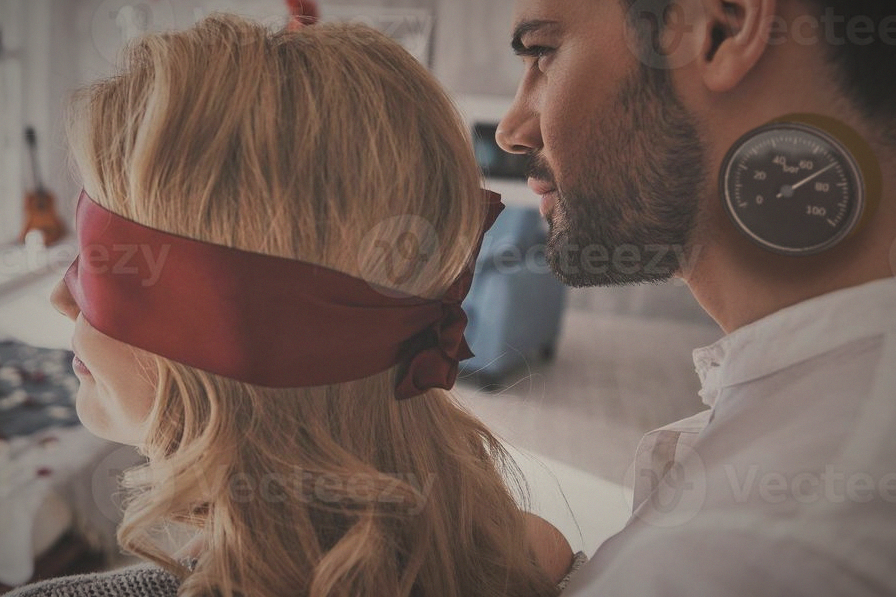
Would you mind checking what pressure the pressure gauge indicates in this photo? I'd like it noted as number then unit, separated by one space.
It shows 70 bar
